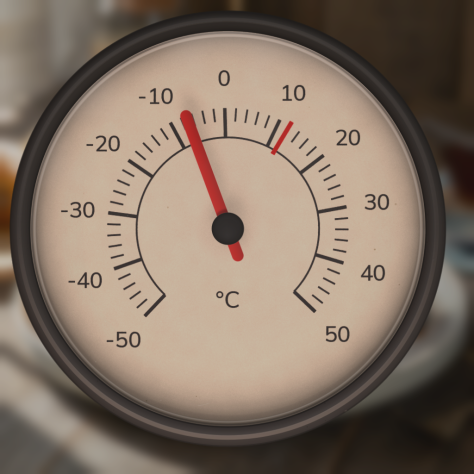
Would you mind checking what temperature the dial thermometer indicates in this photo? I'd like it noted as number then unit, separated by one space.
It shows -7 °C
